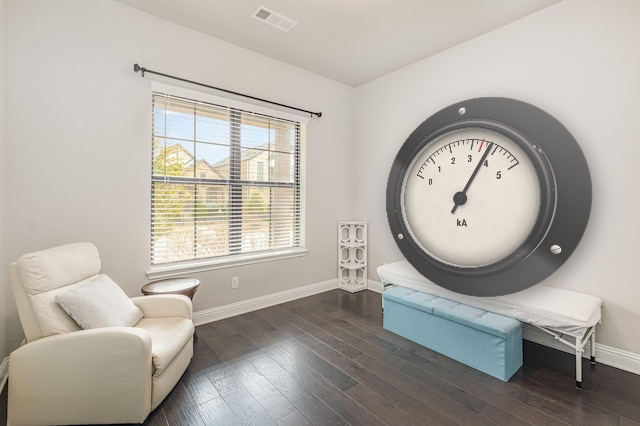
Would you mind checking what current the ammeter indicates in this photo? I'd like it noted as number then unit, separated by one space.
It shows 3.8 kA
